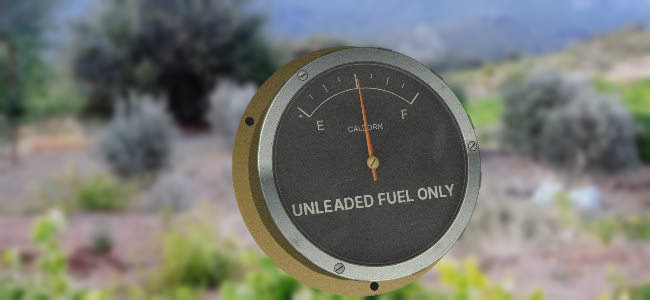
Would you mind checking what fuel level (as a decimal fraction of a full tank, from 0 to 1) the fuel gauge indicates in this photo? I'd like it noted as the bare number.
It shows 0.5
